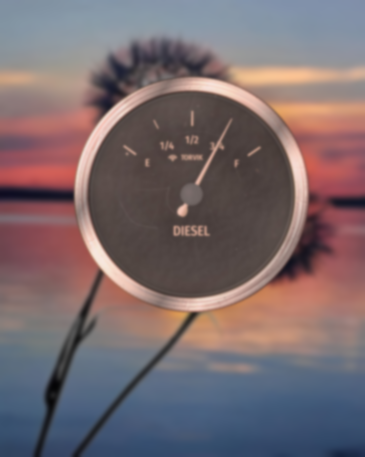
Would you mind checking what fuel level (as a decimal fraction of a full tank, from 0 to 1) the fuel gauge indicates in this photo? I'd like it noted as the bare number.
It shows 0.75
